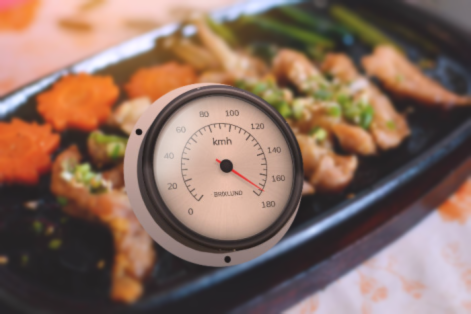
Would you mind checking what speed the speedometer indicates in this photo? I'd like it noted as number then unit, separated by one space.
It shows 175 km/h
